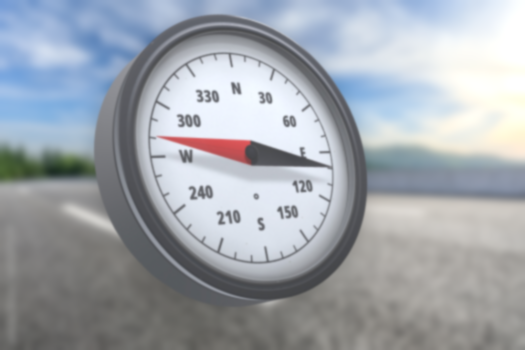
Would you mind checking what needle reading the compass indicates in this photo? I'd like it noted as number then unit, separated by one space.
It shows 280 °
